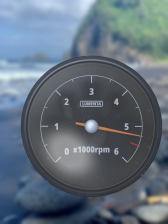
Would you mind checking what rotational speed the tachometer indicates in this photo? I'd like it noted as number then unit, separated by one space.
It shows 5250 rpm
